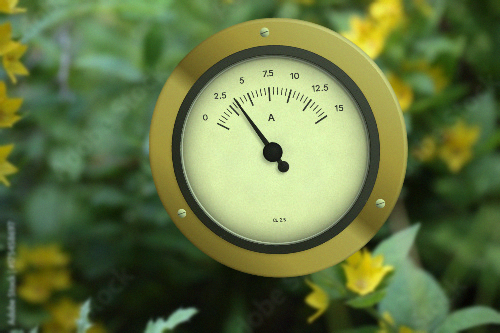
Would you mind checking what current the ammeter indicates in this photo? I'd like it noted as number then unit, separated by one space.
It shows 3.5 A
